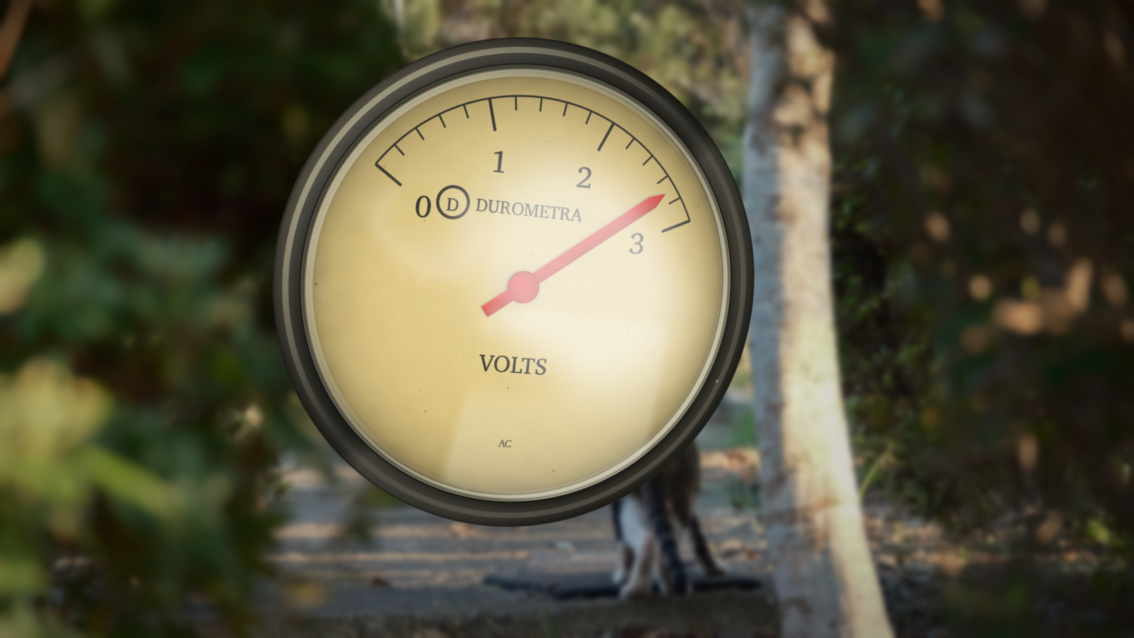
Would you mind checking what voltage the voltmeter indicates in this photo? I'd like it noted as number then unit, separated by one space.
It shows 2.7 V
